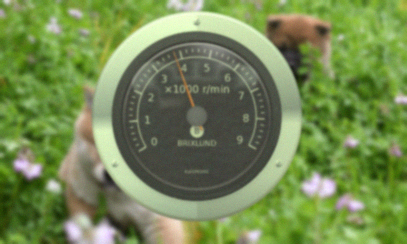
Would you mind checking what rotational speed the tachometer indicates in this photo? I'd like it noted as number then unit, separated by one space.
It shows 3800 rpm
